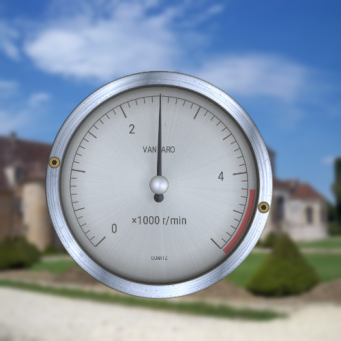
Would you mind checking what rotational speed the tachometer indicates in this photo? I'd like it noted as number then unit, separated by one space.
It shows 2500 rpm
